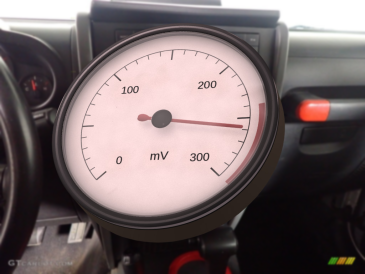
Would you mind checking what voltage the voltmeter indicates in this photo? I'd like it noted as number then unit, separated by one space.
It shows 260 mV
